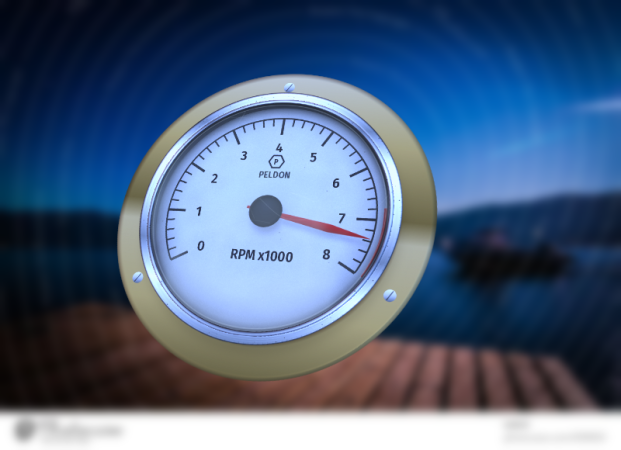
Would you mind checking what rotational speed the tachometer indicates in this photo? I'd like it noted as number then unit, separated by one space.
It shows 7400 rpm
